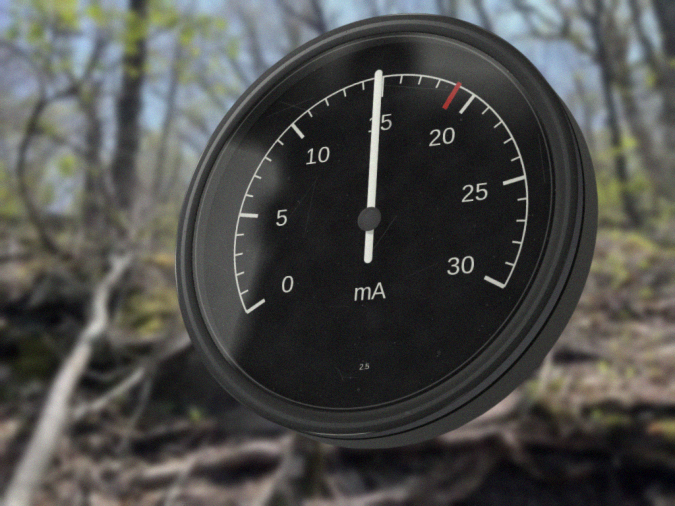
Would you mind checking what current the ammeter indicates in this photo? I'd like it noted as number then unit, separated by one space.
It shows 15 mA
